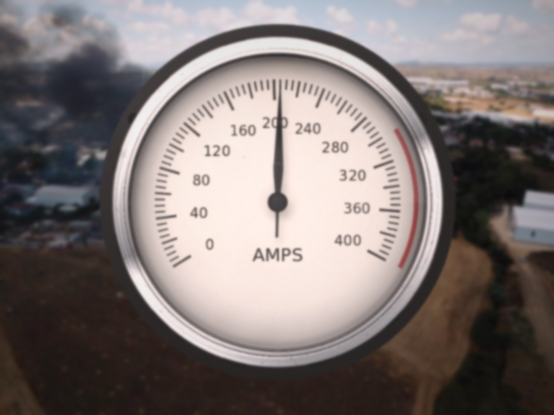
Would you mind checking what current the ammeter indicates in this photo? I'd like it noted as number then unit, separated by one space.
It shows 205 A
